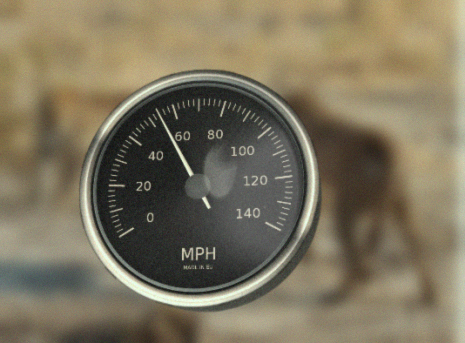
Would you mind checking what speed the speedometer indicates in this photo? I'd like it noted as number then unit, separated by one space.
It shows 54 mph
